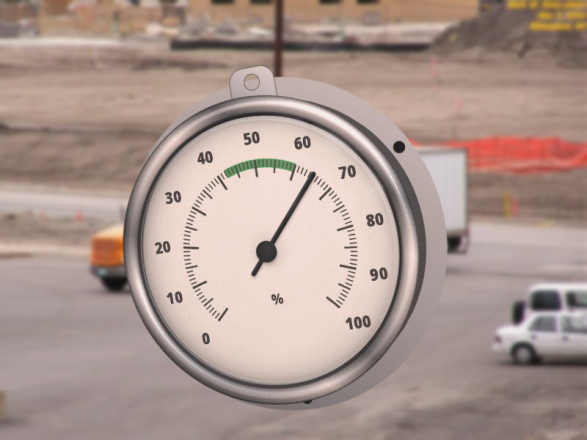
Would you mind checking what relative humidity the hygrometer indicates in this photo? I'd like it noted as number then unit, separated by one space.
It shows 65 %
